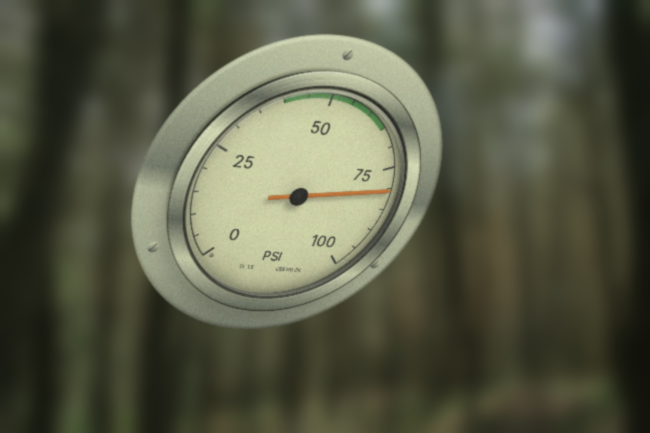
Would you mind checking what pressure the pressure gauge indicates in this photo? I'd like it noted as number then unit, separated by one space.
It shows 80 psi
